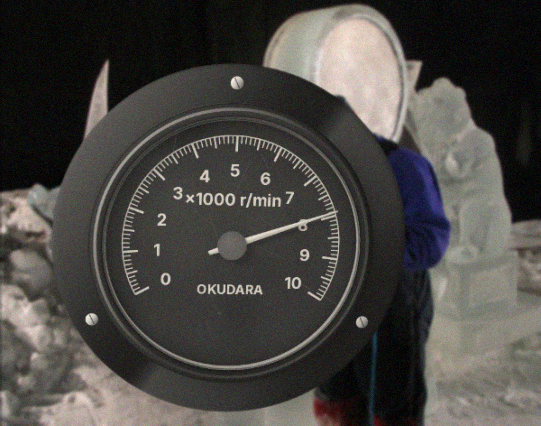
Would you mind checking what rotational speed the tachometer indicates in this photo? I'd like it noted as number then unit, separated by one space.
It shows 7900 rpm
